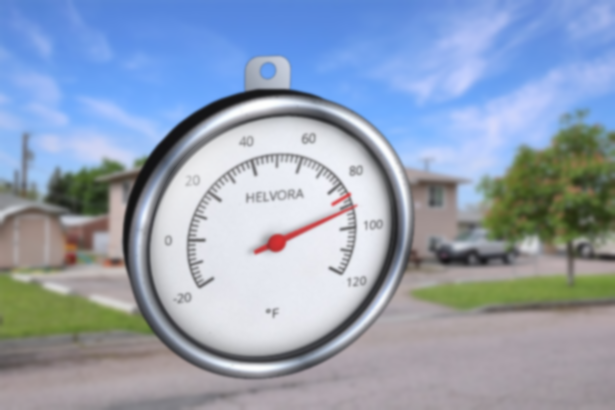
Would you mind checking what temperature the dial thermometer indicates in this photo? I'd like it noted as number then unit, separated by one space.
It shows 90 °F
